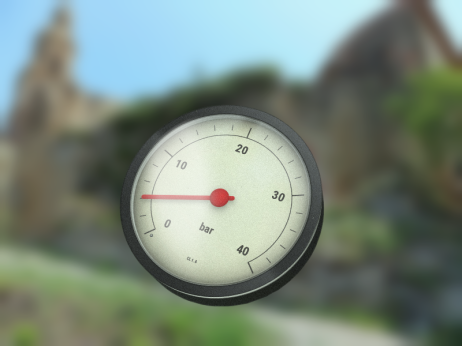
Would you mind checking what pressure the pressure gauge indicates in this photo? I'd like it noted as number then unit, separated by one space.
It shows 4 bar
